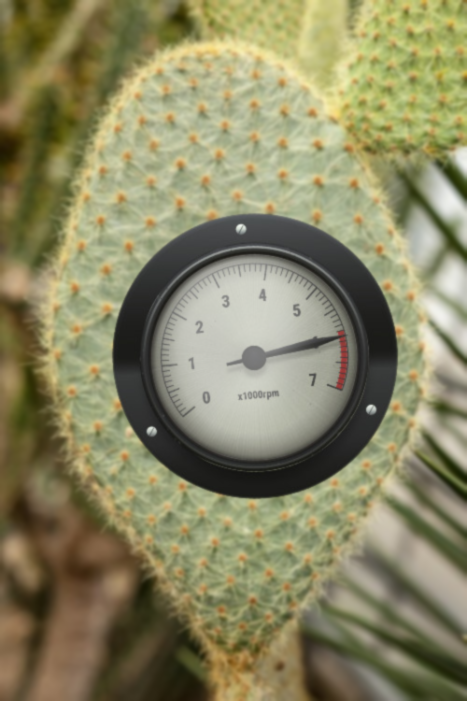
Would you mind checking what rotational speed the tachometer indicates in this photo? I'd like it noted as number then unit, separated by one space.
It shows 6000 rpm
